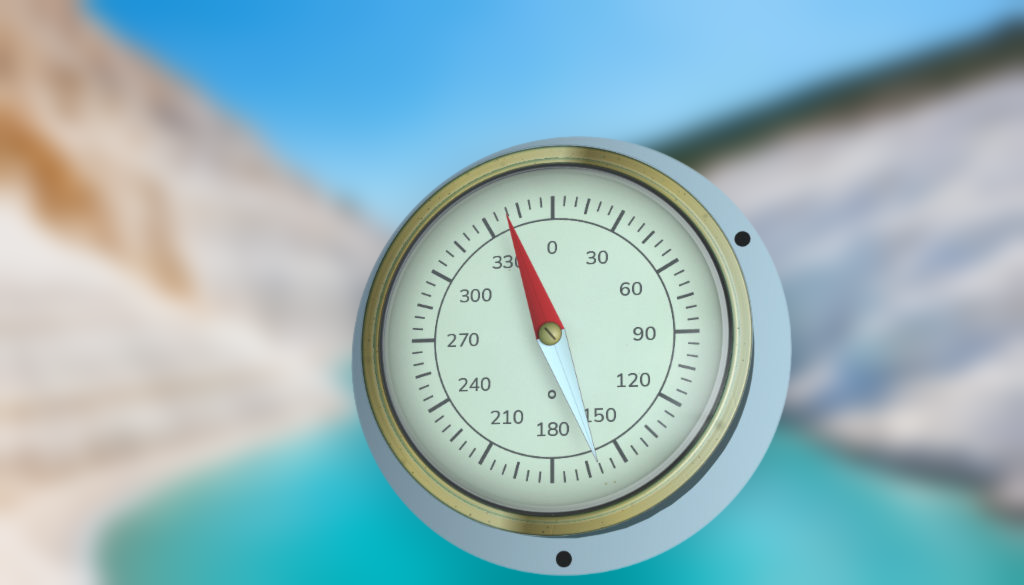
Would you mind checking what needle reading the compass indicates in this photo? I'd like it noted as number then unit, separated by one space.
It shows 340 °
